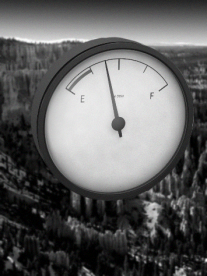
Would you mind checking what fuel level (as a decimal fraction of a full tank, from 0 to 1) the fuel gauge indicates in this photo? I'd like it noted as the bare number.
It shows 0.375
